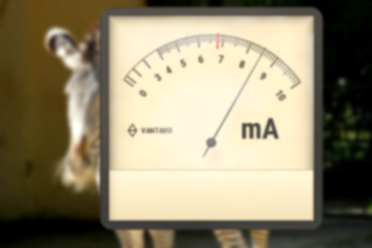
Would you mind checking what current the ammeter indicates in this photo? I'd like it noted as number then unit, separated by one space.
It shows 8.5 mA
